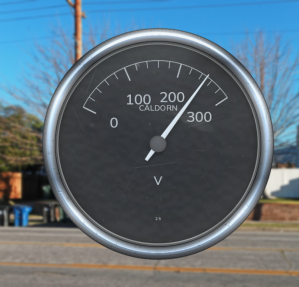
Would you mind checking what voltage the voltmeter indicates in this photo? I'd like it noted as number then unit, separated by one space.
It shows 250 V
